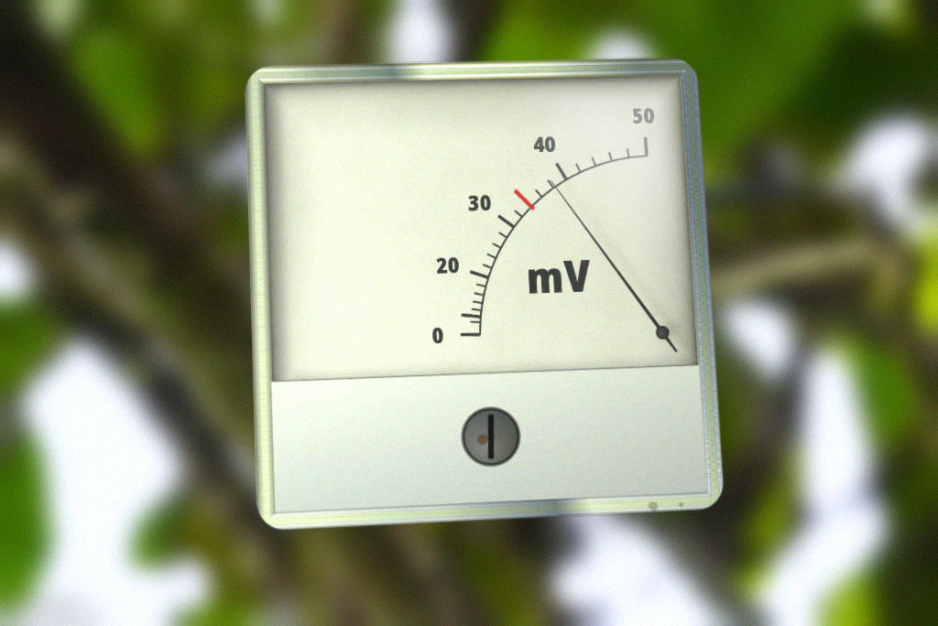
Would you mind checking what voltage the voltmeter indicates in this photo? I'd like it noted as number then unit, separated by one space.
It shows 38 mV
